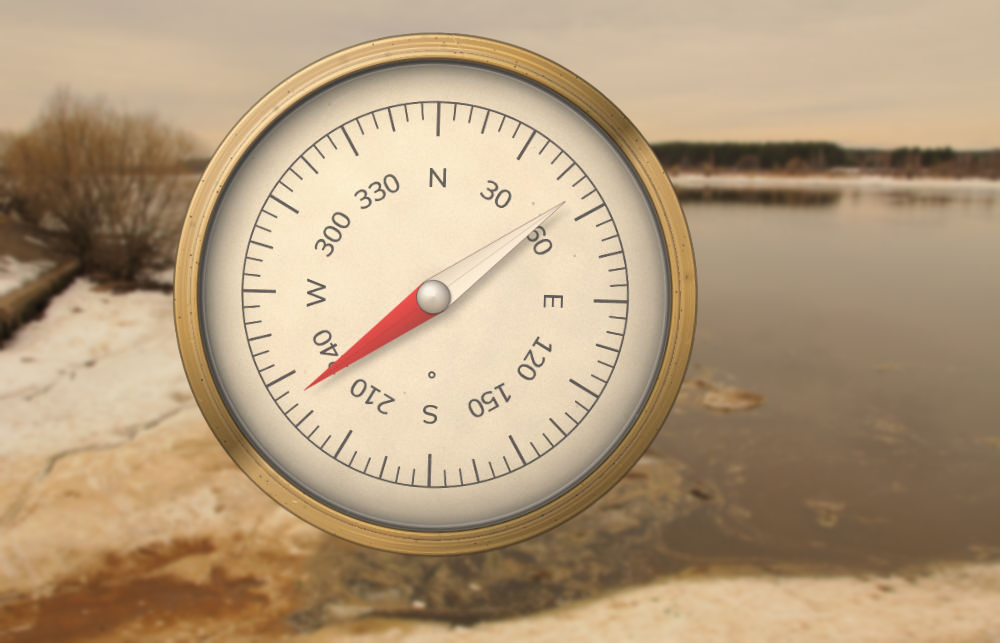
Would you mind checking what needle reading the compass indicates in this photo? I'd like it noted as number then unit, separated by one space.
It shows 232.5 °
